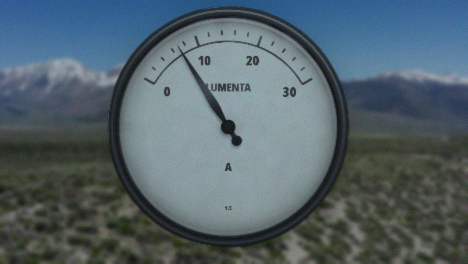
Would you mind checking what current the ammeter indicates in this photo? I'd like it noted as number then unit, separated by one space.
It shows 7 A
